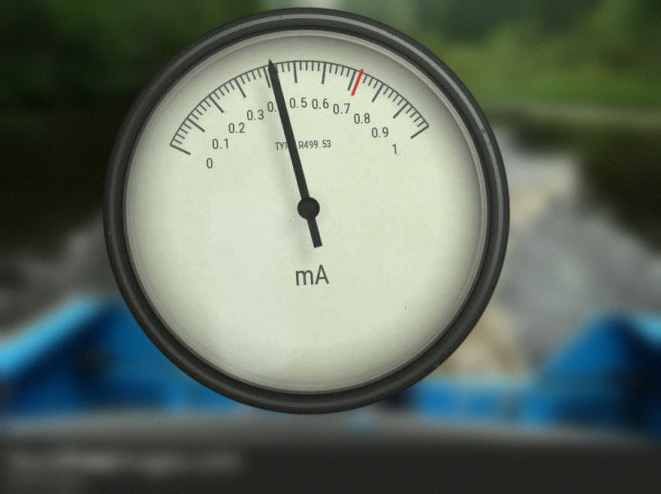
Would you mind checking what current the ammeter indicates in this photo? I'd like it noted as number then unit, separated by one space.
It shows 0.42 mA
